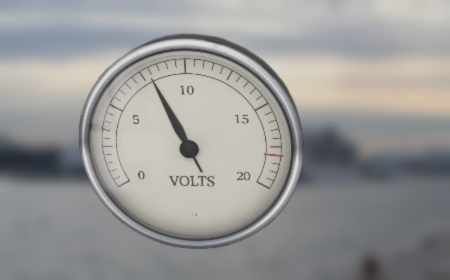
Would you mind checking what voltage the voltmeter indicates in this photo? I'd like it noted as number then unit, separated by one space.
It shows 8 V
